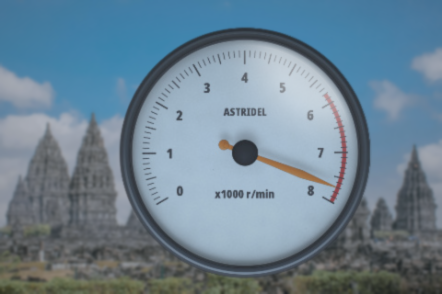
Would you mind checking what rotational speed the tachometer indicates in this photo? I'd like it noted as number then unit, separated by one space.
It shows 7700 rpm
